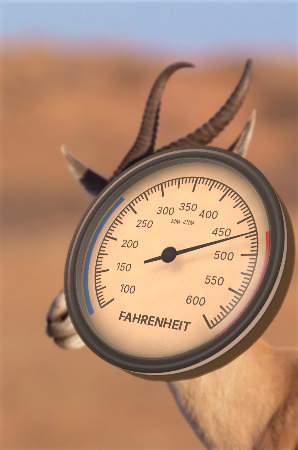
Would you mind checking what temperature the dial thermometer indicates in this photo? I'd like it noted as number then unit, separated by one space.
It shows 475 °F
